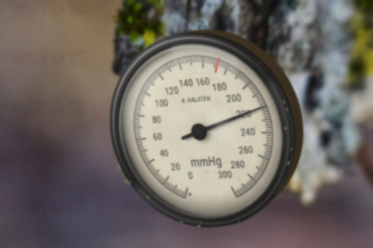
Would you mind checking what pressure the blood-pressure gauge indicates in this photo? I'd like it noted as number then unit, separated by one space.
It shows 220 mmHg
